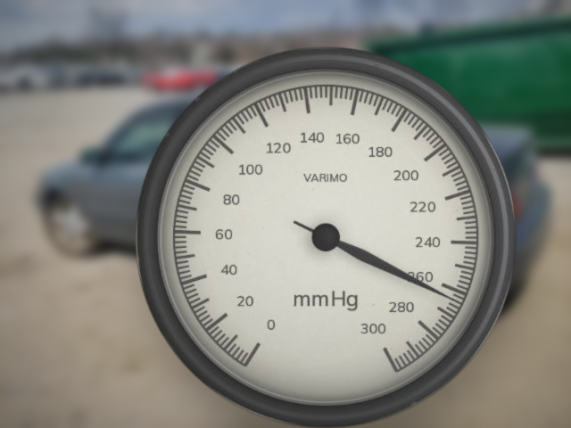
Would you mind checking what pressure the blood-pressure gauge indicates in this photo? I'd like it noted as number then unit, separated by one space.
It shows 264 mmHg
